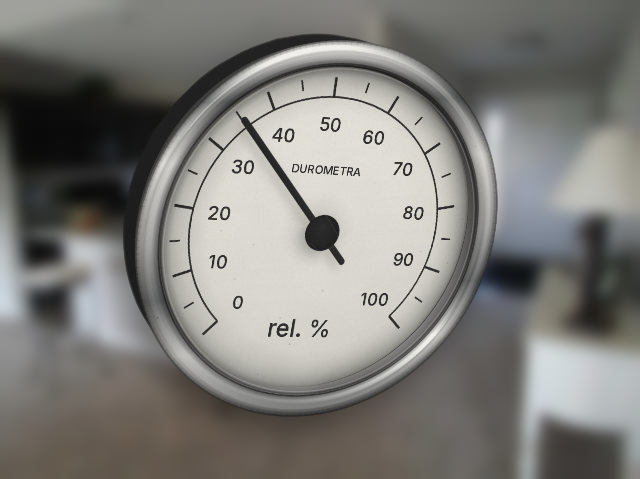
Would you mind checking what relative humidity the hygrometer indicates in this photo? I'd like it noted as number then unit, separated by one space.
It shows 35 %
